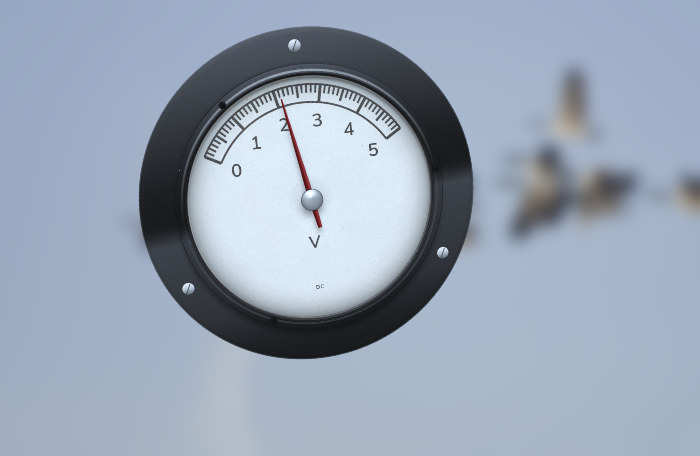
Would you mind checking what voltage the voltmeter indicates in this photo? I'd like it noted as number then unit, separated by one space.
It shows 2.1 V
